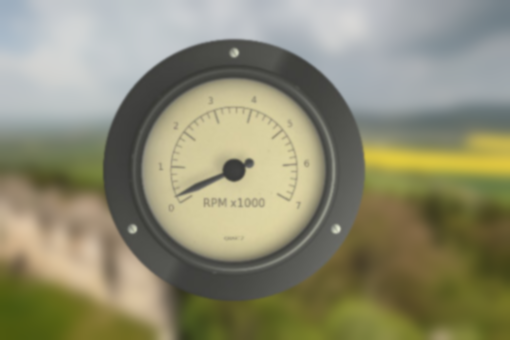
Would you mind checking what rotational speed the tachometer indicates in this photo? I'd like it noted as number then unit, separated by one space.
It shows 200 rpm
